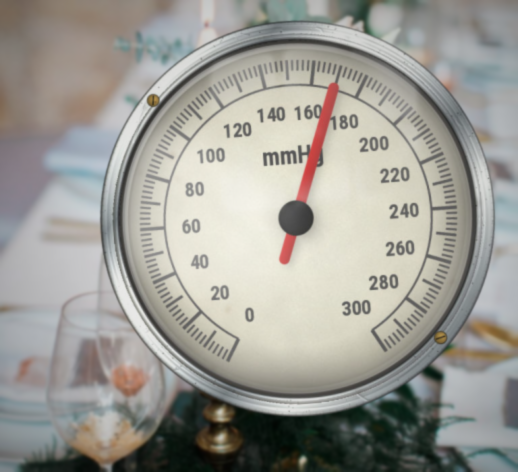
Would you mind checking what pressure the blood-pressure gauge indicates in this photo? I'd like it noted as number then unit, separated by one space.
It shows 170 mmHg
